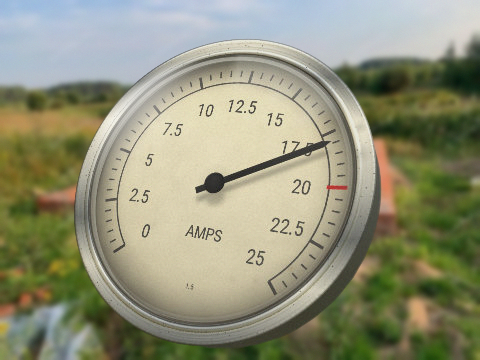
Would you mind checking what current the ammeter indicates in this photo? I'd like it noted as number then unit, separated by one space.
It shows 18 A
